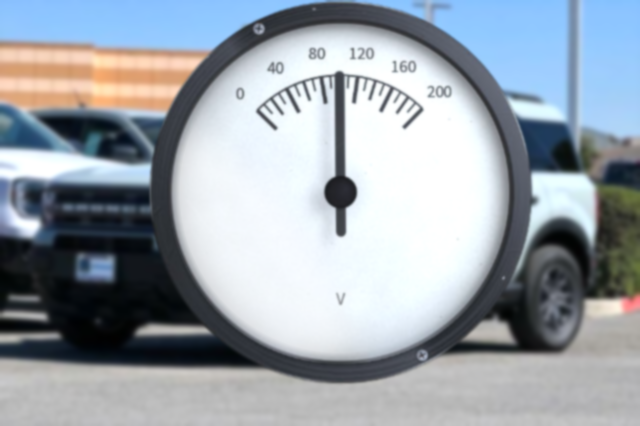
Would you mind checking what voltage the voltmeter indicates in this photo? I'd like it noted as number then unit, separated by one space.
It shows 100 V
